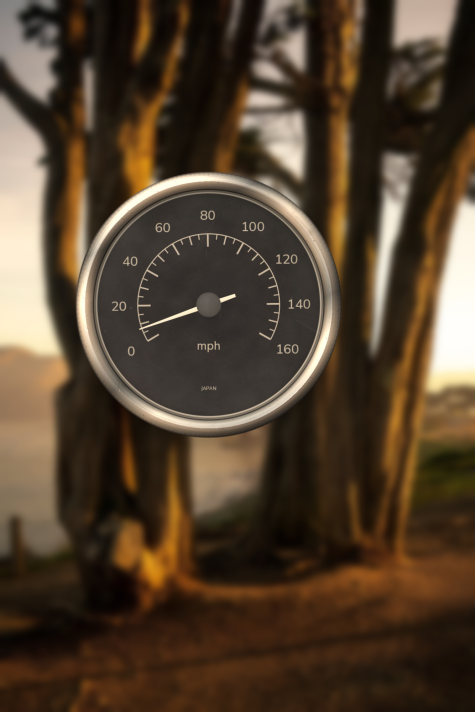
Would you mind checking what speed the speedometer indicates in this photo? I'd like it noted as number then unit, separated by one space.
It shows 7.5 mph
